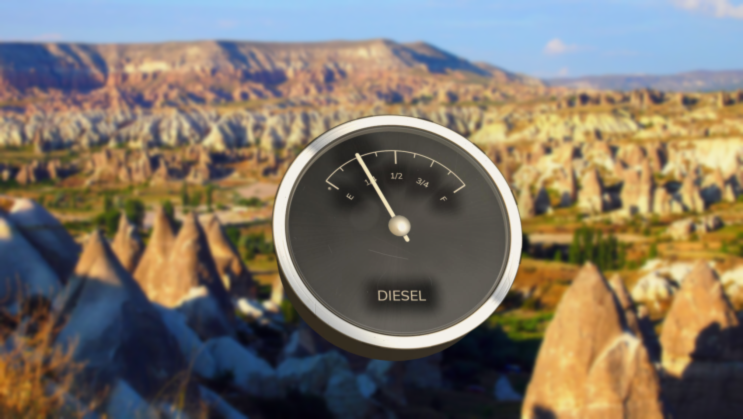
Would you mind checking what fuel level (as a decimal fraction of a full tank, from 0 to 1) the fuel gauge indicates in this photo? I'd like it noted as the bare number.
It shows 0.25
